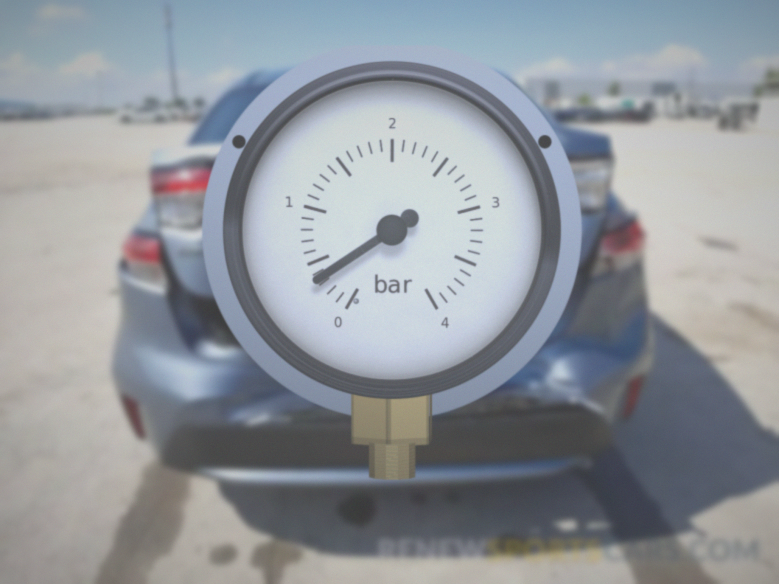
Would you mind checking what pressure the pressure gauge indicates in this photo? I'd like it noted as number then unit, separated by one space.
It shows 0.35 bar
